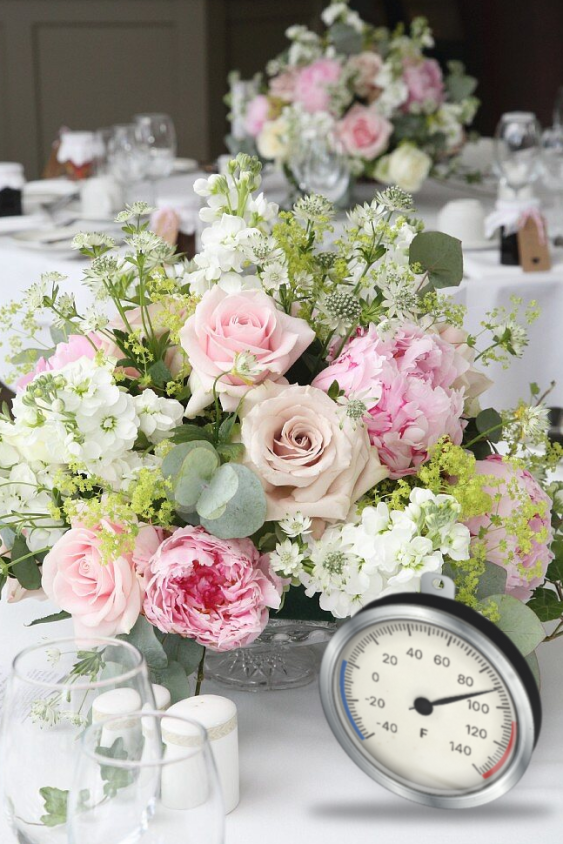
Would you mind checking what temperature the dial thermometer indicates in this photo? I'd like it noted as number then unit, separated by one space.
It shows 90 °F
